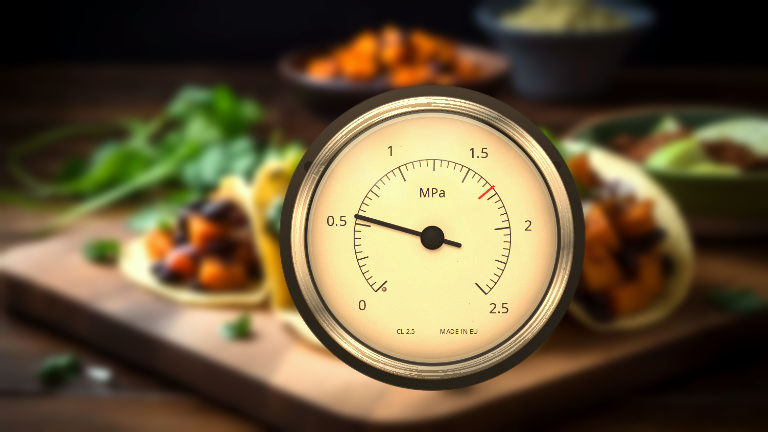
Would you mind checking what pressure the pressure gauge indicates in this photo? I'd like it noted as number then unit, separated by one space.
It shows 0.55 MPa
